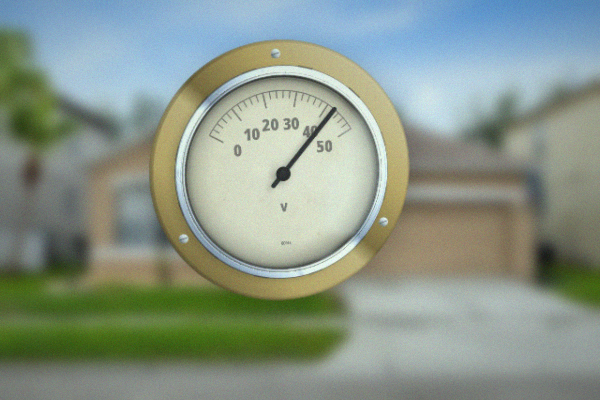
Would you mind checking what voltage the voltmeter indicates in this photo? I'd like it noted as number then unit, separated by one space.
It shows 42 V
